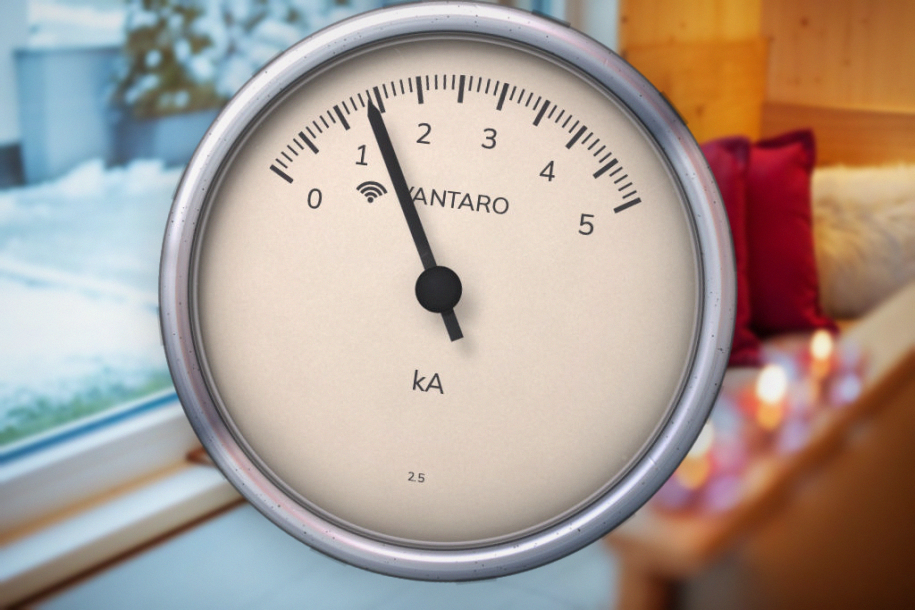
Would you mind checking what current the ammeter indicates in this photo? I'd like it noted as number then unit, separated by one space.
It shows 1.4 kA
